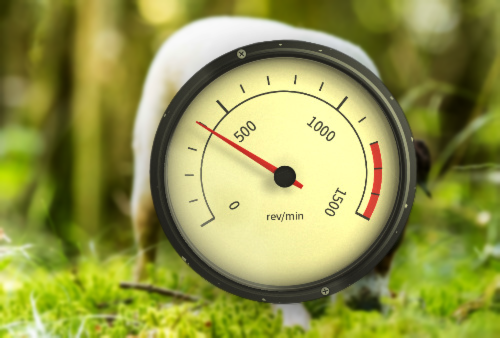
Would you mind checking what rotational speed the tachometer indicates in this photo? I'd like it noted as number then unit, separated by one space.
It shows 400 rpm
